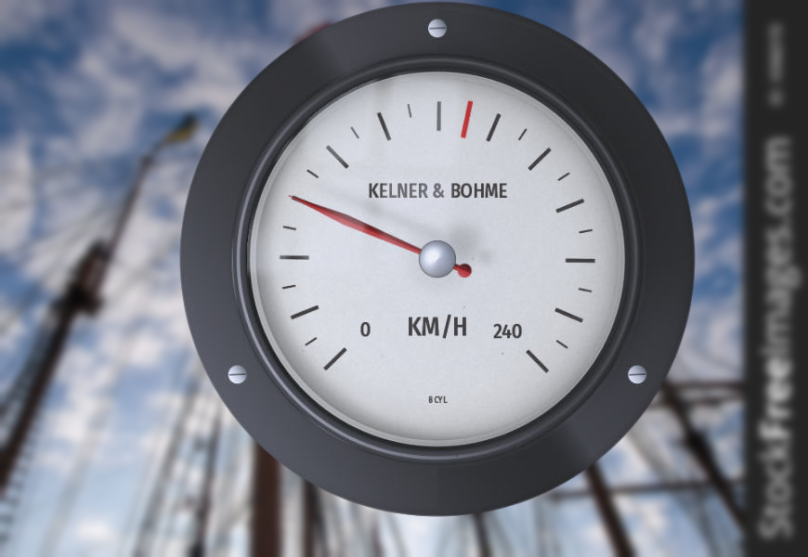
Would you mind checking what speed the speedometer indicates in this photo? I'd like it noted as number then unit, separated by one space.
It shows 60 km/h
